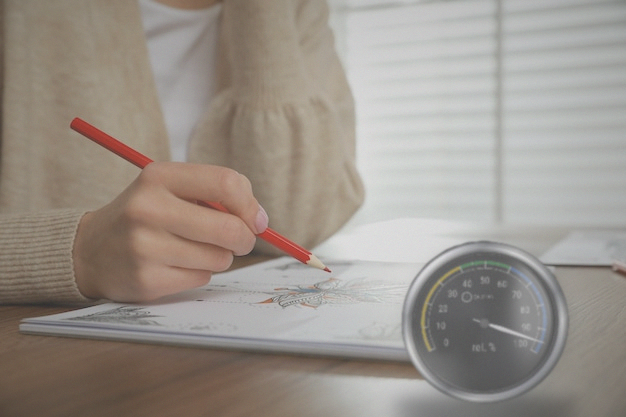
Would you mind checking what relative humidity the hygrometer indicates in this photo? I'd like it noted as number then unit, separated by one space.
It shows 95 %
